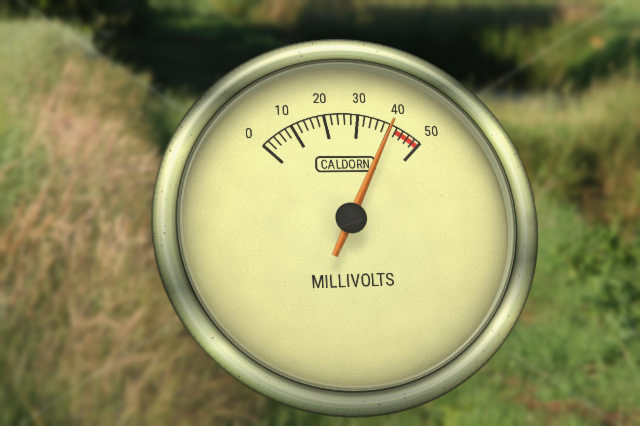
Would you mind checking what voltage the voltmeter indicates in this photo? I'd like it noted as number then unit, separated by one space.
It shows 40 mV
